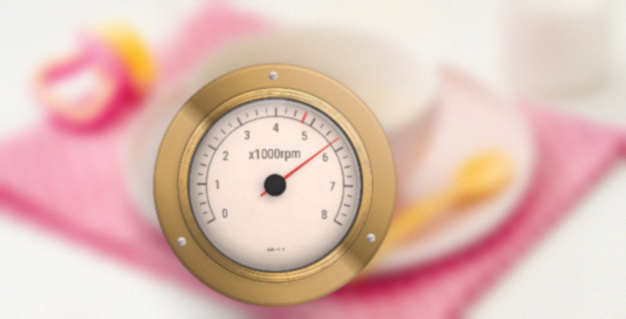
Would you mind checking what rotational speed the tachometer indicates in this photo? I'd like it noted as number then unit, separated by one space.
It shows 5750 rpm
